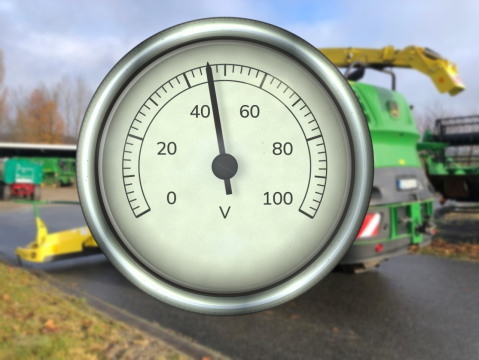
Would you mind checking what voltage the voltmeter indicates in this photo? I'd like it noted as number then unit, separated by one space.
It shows 46 V
